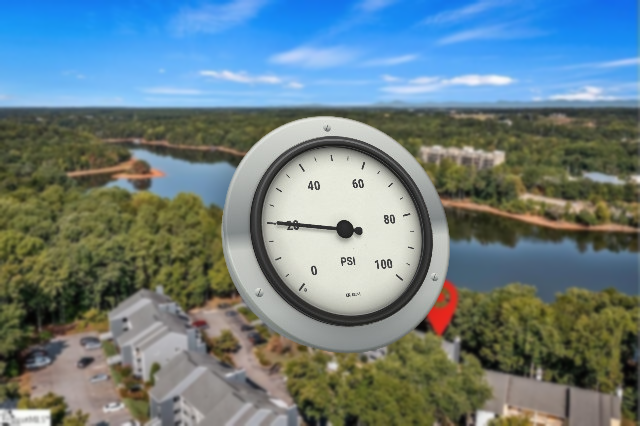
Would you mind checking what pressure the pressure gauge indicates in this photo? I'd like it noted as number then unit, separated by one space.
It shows 20 psi
